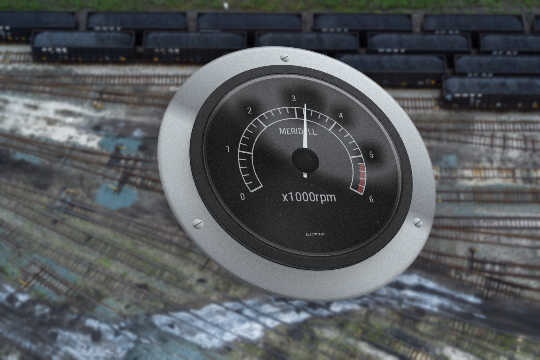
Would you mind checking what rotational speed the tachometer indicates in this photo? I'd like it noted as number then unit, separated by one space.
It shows 3200 rpm
